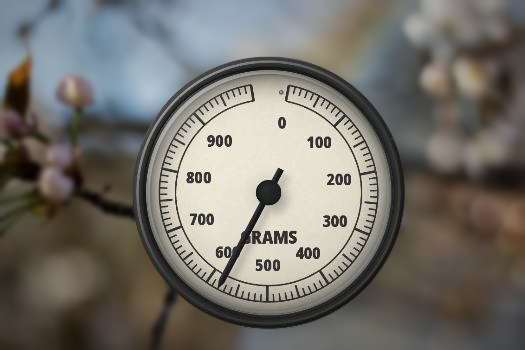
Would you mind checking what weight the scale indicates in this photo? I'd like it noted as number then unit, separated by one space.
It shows 580 g
